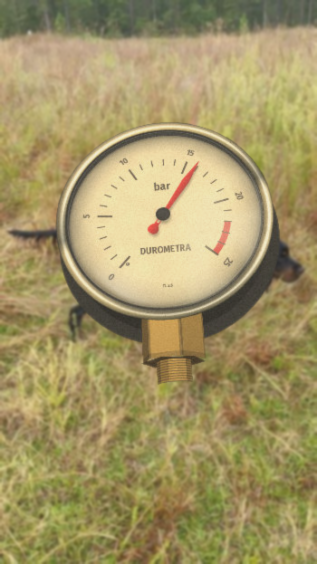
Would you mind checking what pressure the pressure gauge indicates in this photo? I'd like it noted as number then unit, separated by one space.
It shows 16 bar
